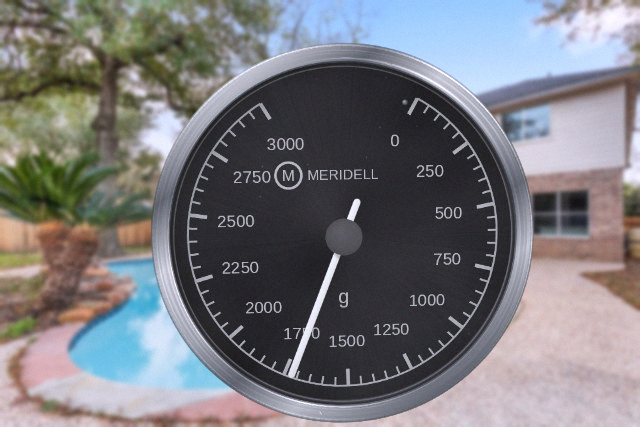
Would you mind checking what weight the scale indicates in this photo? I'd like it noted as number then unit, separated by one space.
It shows 1725 g
